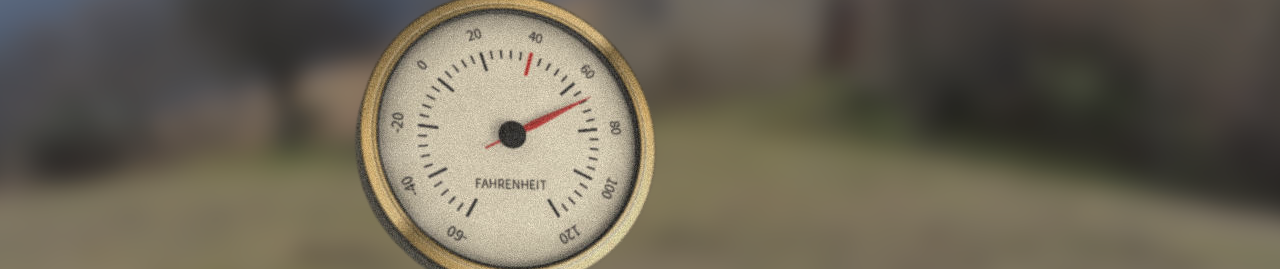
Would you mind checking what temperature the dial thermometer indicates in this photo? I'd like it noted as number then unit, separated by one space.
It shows 68 °F
